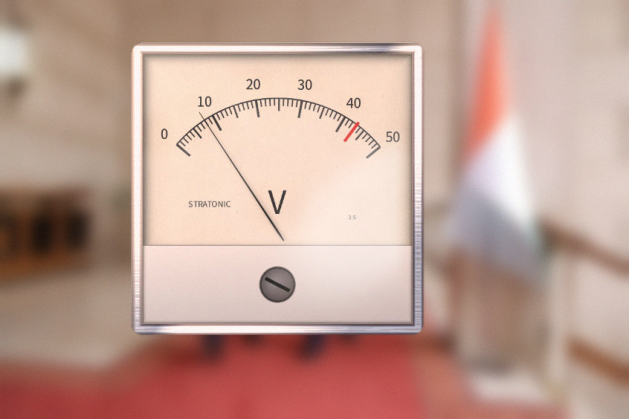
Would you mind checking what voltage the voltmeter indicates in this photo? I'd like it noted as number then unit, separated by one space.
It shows 8 V
